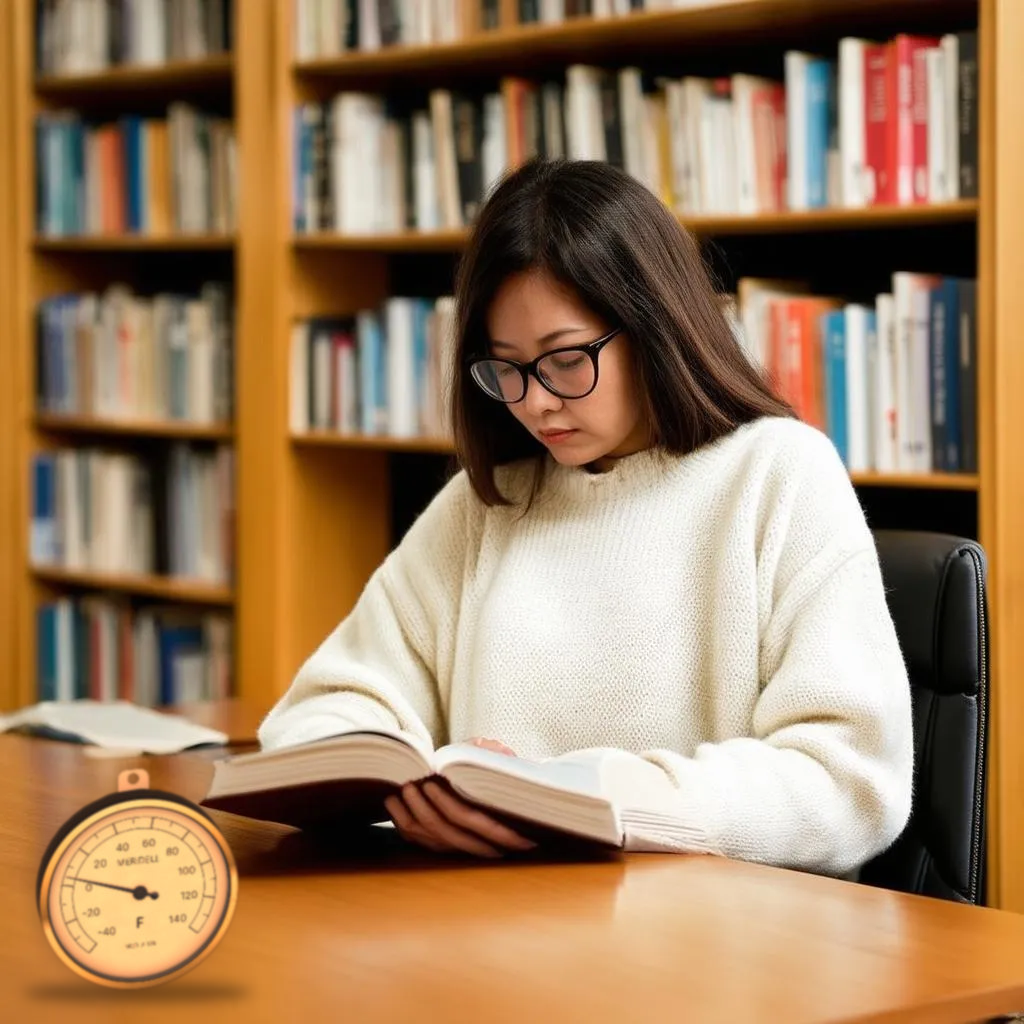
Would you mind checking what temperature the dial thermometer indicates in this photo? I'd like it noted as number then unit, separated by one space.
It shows 5 °F
